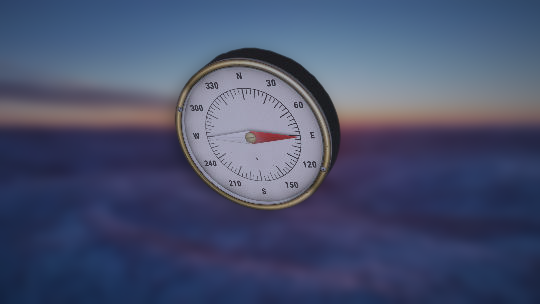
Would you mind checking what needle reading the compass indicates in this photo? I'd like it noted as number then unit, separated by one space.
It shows 90 °
